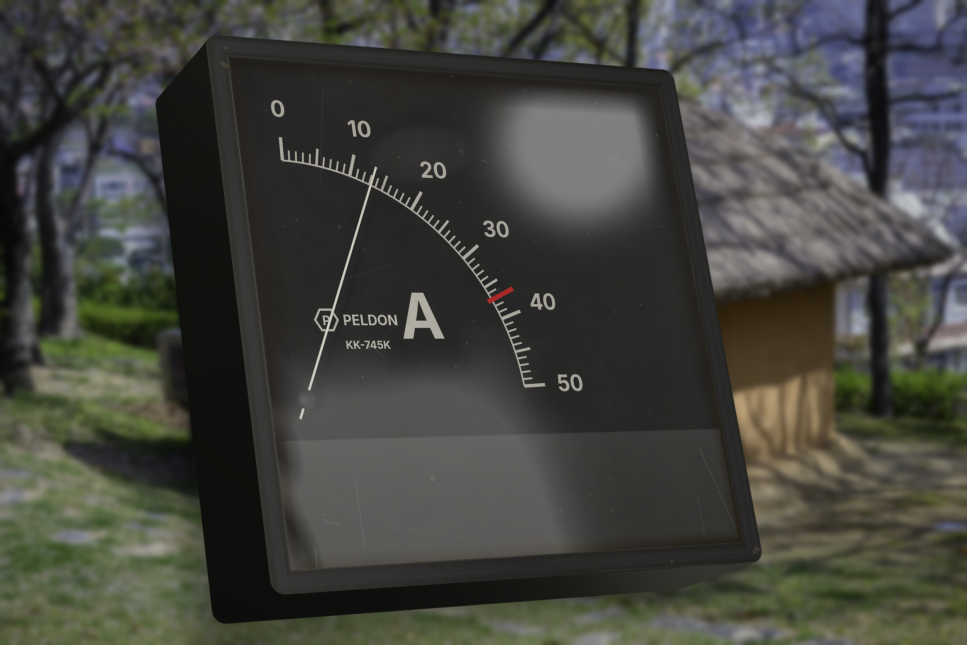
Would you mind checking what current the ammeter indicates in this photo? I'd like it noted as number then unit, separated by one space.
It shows 13 A
